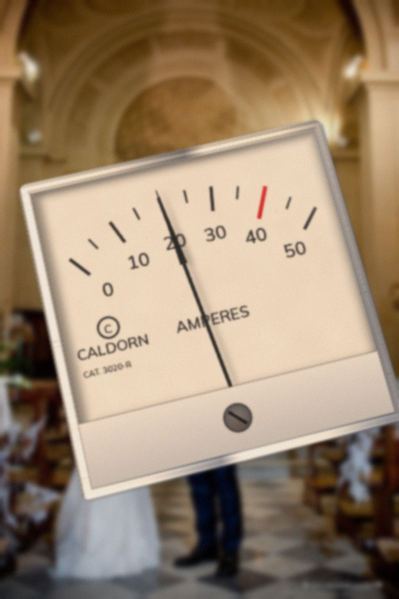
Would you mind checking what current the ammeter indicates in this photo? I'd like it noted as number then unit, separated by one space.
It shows 20 A
